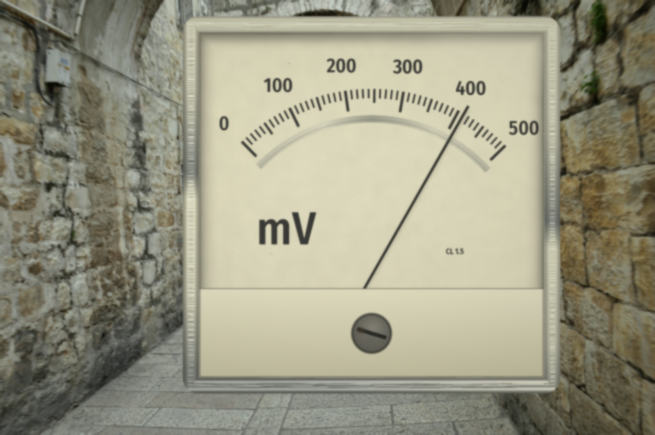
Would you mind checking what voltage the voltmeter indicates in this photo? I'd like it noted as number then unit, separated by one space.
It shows 410 mV
